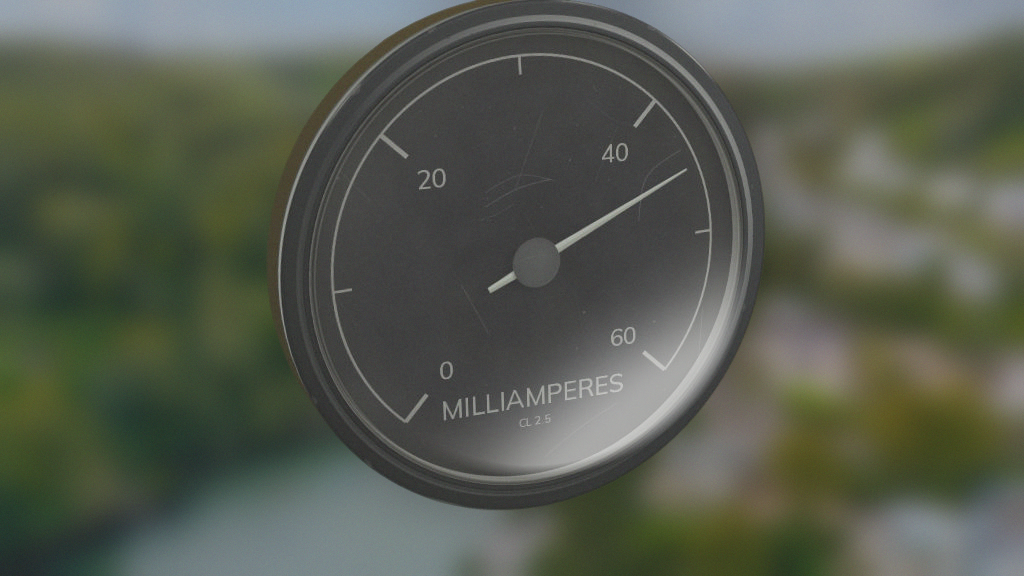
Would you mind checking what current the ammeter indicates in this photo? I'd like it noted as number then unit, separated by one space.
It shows 45 mA
